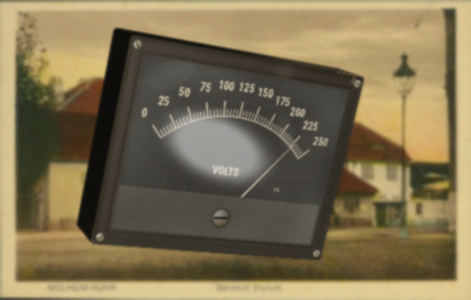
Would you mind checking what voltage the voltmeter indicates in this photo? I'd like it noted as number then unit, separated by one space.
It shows 225 V
